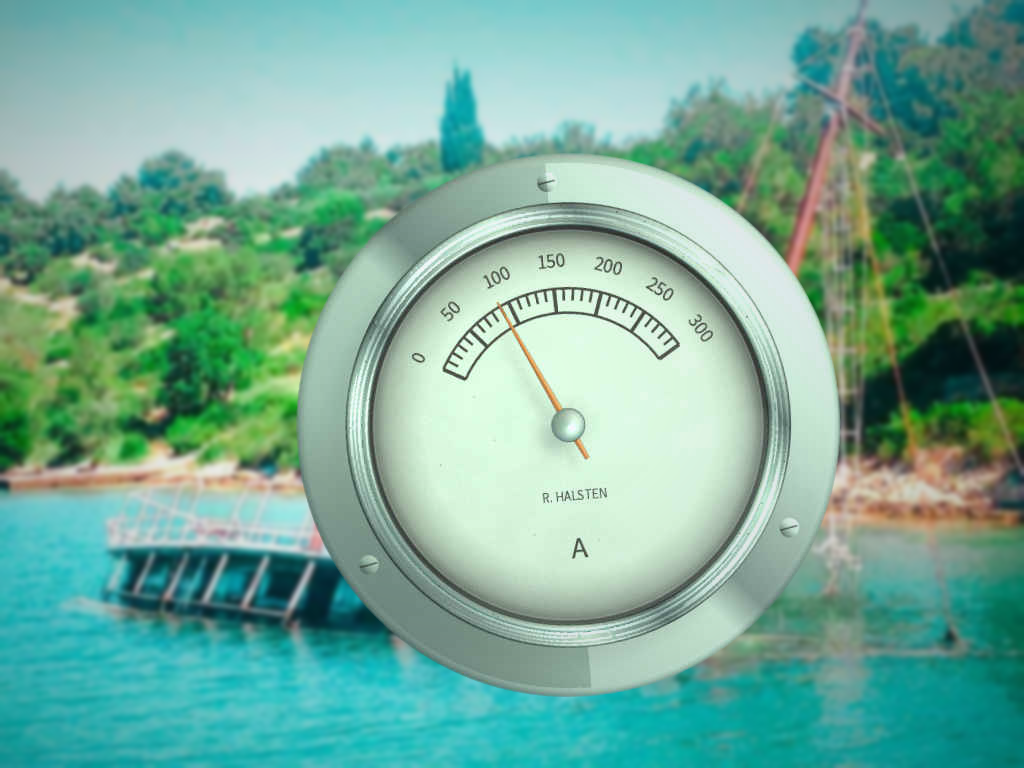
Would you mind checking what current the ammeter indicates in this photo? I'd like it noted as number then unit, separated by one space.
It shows 90 A
